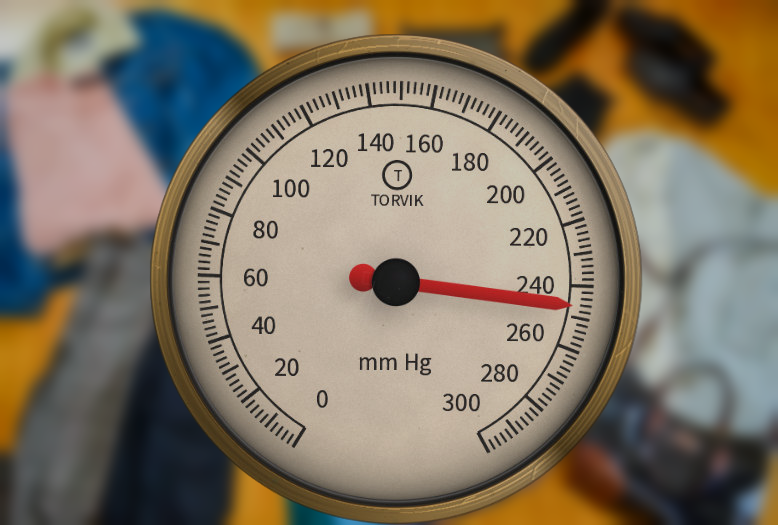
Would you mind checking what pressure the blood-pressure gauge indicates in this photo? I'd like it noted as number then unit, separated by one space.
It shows 246 mmHg
